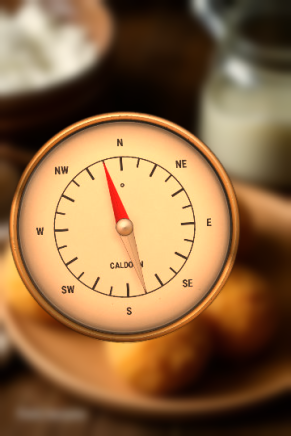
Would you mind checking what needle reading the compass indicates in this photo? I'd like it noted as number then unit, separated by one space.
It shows 345 °
